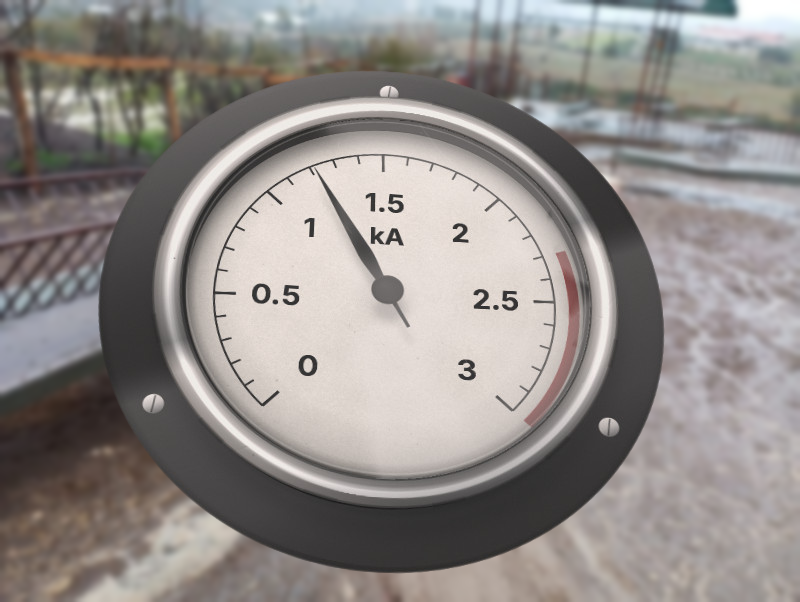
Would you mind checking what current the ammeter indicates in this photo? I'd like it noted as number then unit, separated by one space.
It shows 1.2 kA
